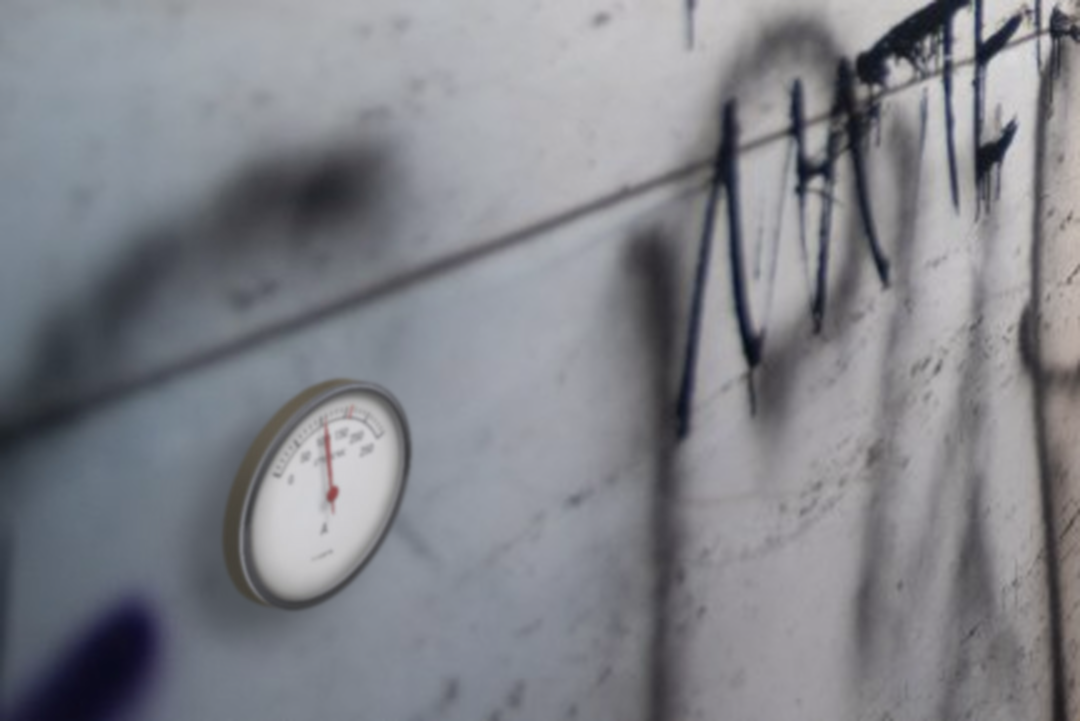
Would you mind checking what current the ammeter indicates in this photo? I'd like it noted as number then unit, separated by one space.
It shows 100 A
